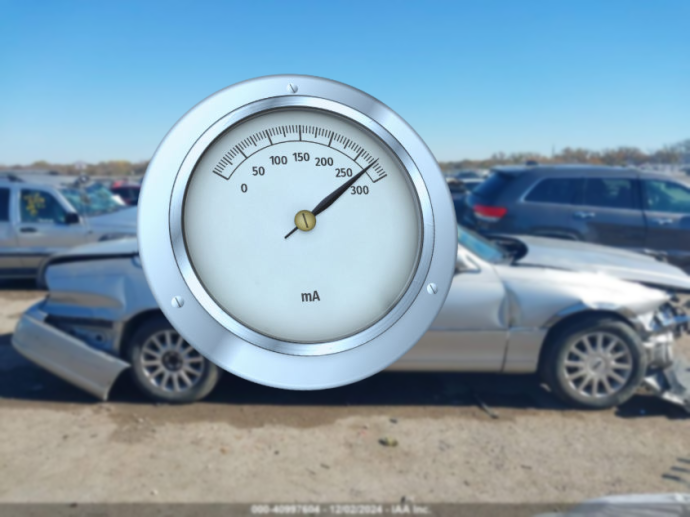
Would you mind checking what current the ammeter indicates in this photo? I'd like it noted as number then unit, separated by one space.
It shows 275 mA
